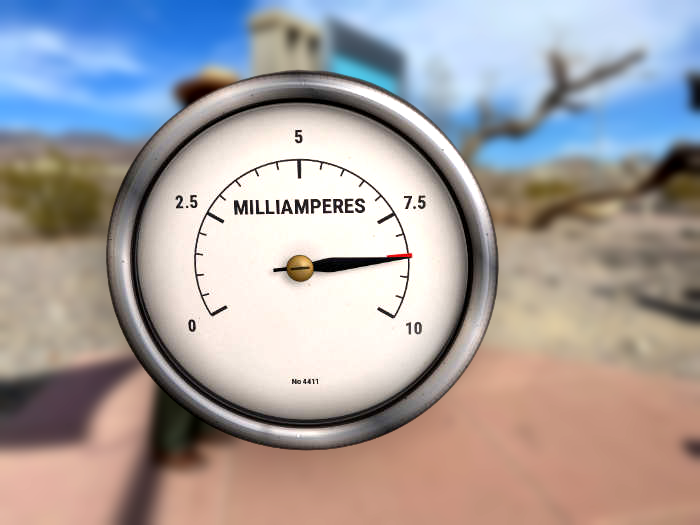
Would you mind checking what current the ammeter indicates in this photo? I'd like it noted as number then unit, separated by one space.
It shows 8.5 mA
